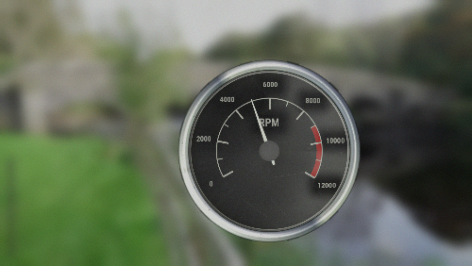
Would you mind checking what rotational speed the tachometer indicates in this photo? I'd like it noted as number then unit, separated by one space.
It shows 5000 rpm
